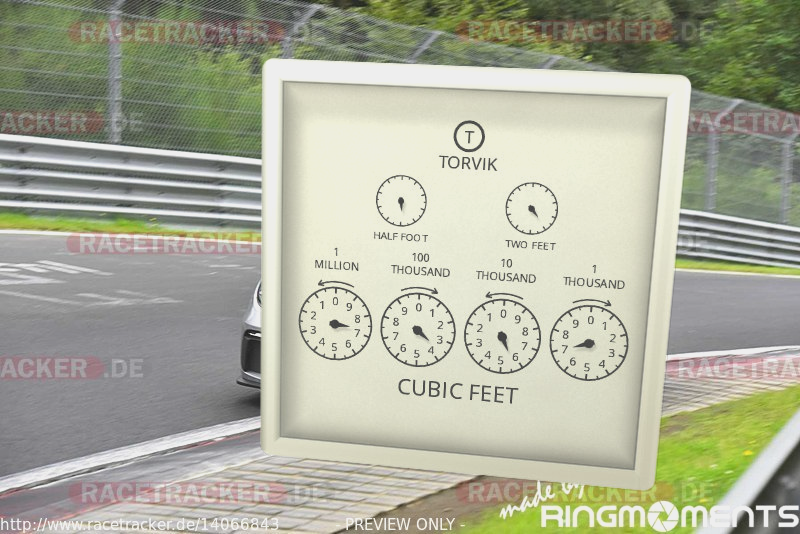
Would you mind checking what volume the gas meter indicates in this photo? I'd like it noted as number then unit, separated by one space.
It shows 735700 ft³
